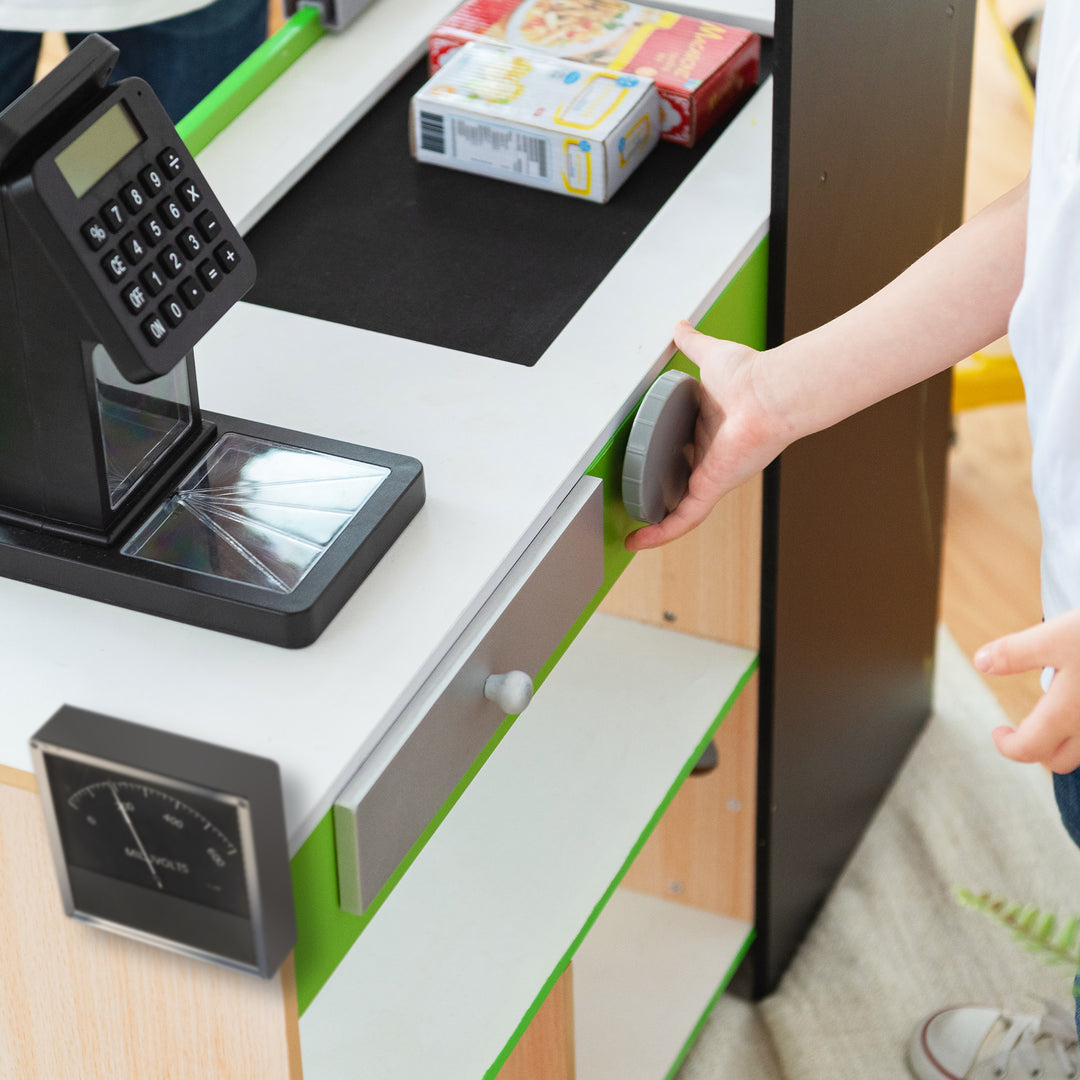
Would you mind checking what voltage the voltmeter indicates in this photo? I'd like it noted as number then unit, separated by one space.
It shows 200 mV
